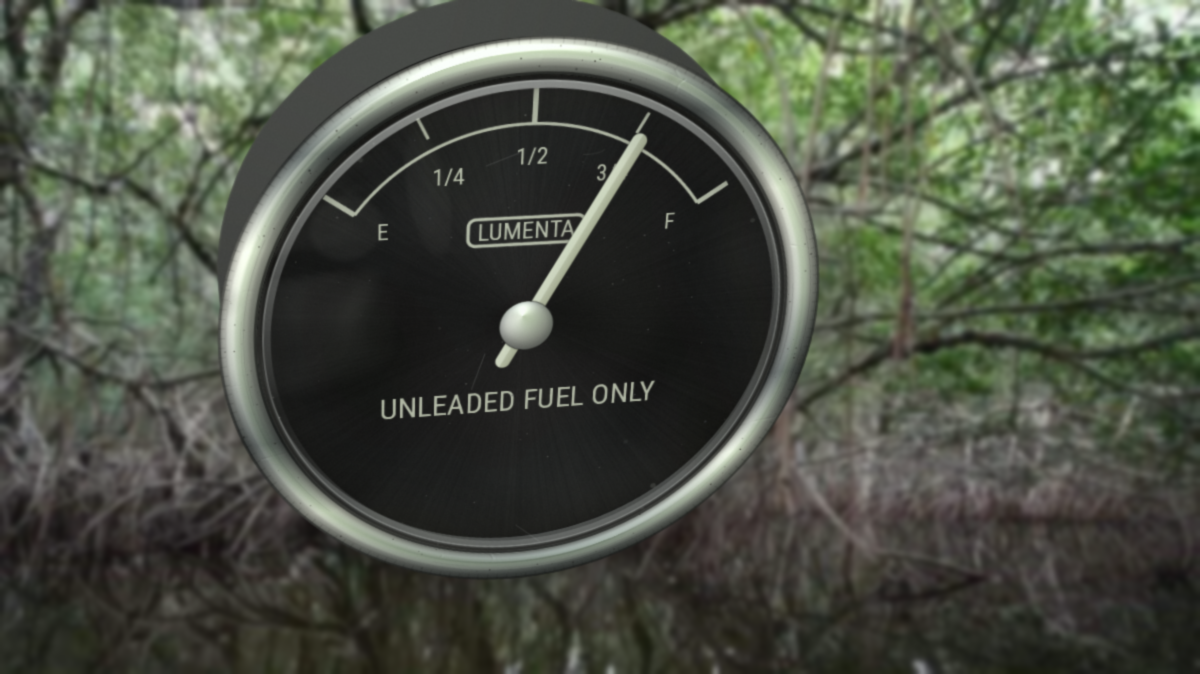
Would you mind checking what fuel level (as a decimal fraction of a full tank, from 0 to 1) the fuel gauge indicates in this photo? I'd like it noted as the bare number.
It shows 0.75
